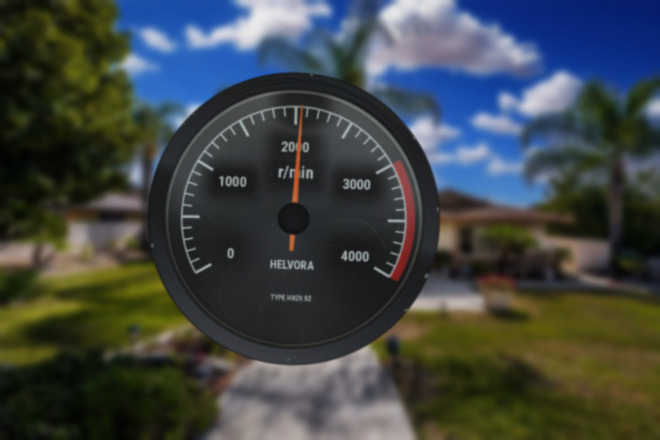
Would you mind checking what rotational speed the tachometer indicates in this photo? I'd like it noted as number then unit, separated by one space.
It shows 2050 rpm
